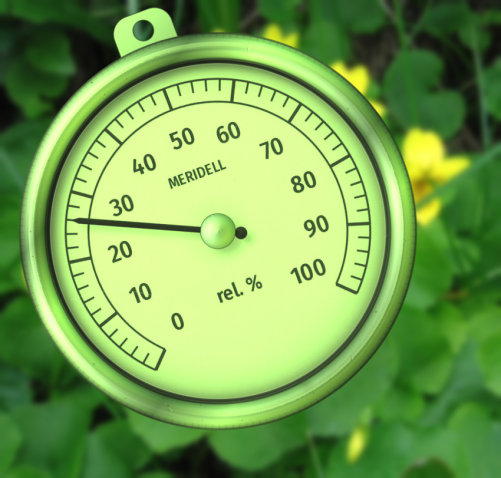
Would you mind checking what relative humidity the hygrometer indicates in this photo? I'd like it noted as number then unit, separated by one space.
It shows 26 %
